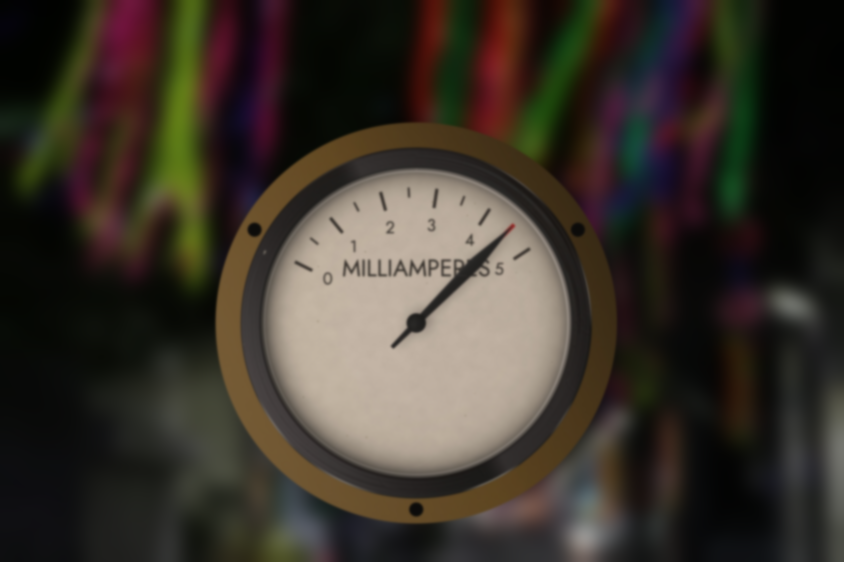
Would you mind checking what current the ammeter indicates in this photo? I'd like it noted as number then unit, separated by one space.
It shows 4.5 mA
